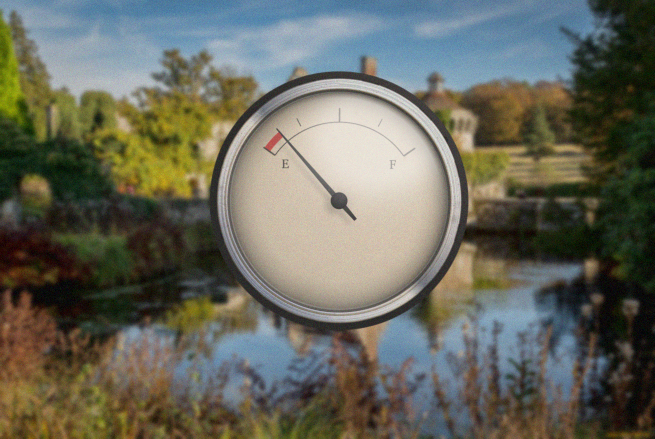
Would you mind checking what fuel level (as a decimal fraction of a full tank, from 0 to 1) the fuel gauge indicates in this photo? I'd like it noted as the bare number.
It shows 0.125
